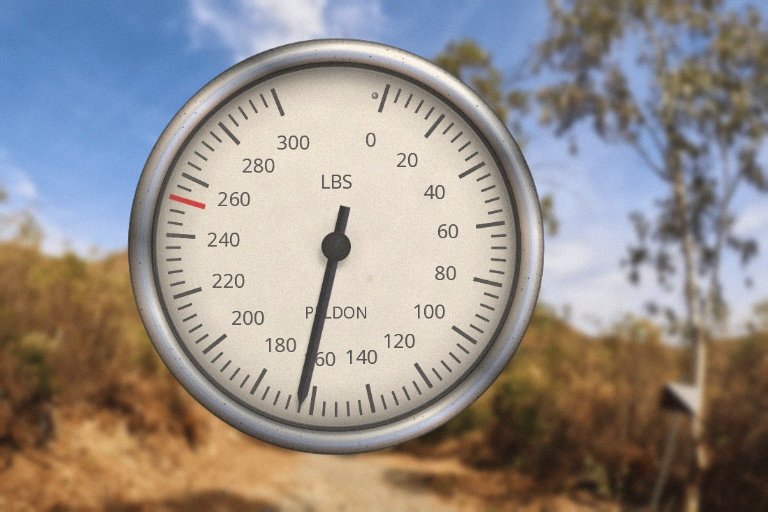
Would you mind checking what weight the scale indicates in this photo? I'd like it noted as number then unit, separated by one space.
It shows 164 lb
